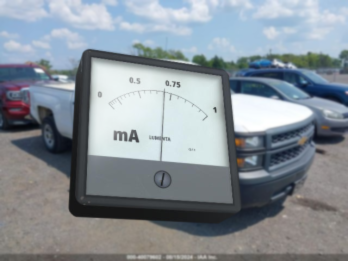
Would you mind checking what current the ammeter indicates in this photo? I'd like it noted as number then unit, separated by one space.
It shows 0.7 mA
